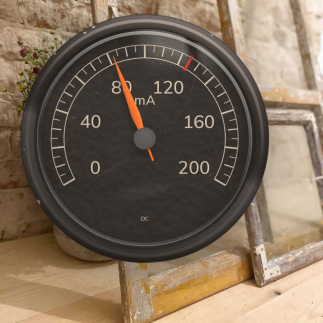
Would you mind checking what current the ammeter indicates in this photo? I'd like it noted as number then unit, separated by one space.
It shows 82.5 mA
